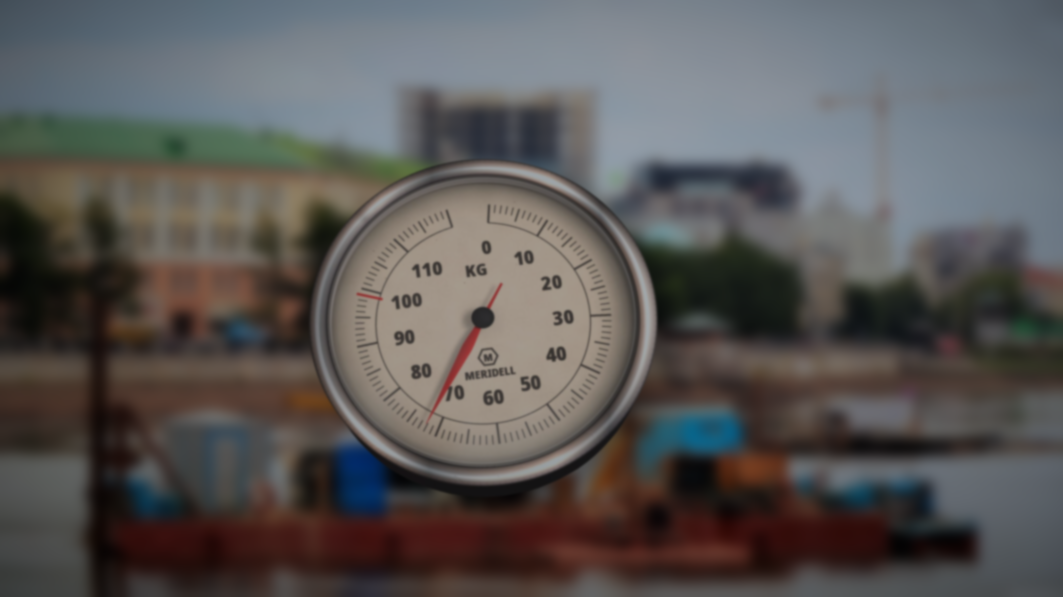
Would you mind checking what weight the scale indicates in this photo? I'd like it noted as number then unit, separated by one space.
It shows 72 kg
